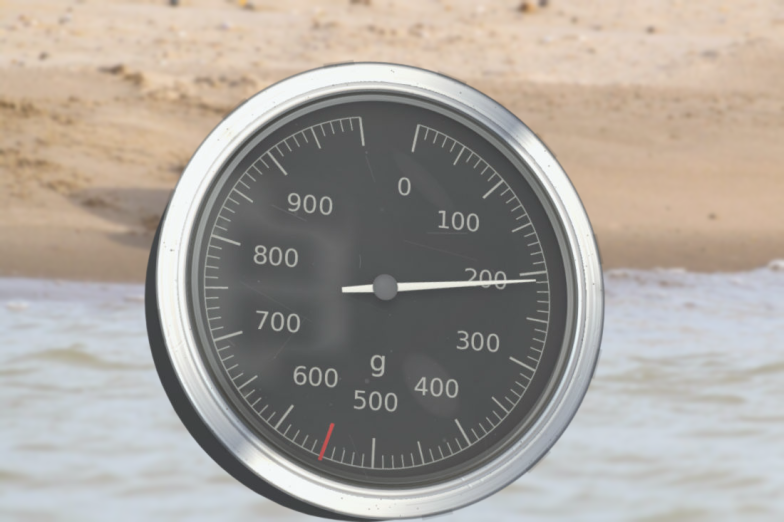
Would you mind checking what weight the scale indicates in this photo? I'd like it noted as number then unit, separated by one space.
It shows 210 g
